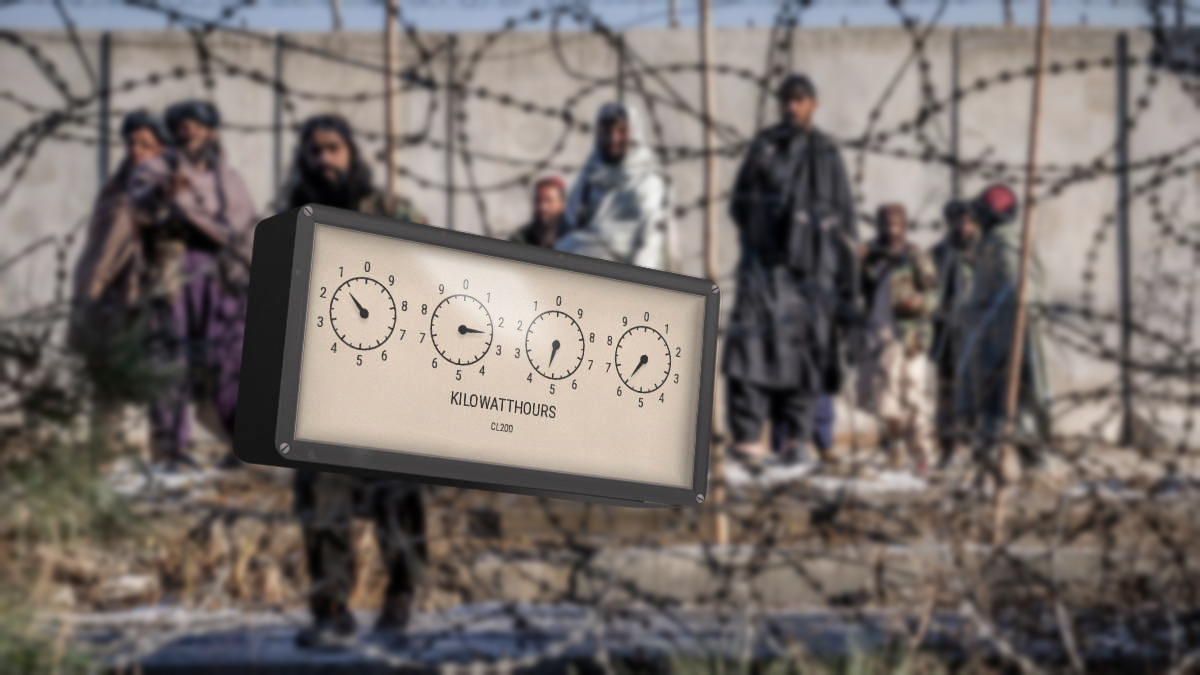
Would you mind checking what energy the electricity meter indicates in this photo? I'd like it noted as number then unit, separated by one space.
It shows 1246 kWh
